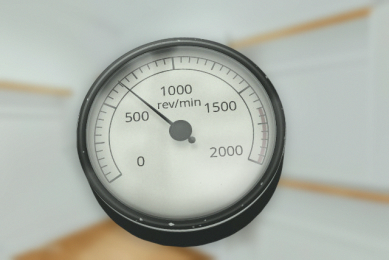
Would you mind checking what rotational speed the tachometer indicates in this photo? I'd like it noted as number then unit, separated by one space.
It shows 650 rpm
